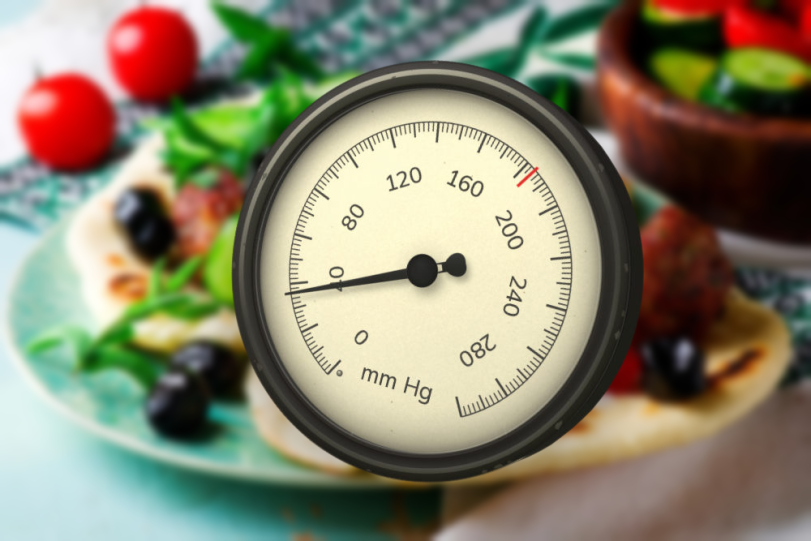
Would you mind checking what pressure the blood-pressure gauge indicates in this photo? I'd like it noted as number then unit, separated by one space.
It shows 36 mmHg
